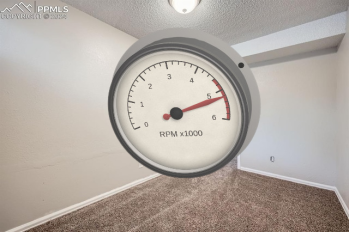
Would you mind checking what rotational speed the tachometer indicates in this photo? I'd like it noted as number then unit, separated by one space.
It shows 5200 rpm
